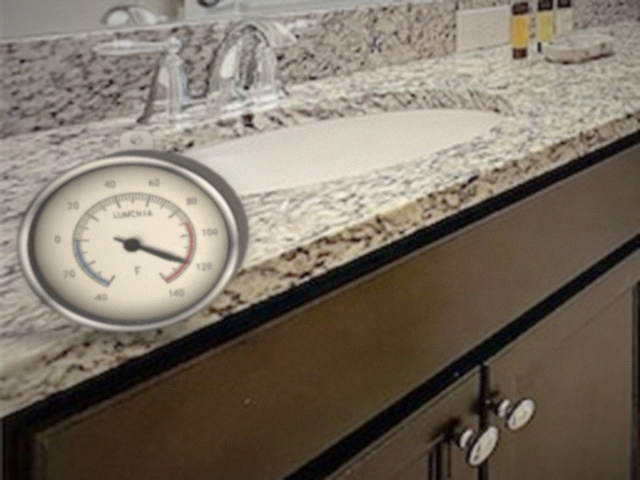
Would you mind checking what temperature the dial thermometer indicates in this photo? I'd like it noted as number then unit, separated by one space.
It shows 120 °F
